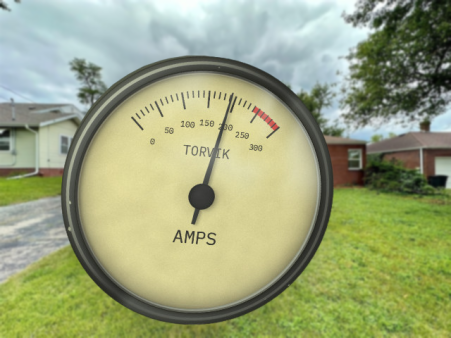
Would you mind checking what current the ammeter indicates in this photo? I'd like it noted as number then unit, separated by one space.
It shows 190 A
